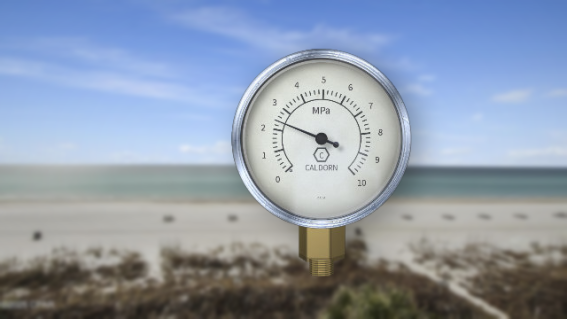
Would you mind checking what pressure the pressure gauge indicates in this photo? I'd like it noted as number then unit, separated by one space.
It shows 2.4 MPa
